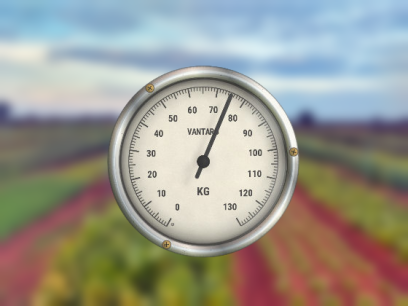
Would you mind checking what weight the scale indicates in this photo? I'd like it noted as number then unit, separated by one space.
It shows 75 kg
